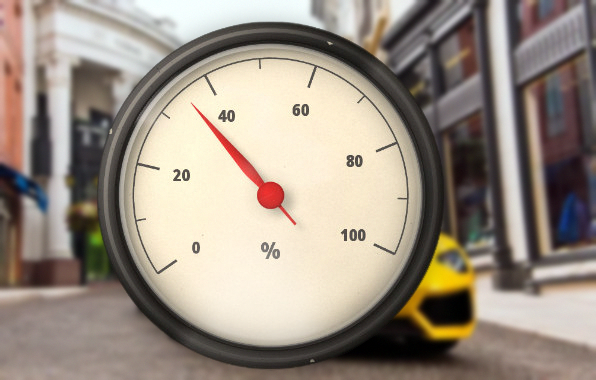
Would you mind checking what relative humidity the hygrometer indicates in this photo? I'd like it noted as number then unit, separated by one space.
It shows 35 %
